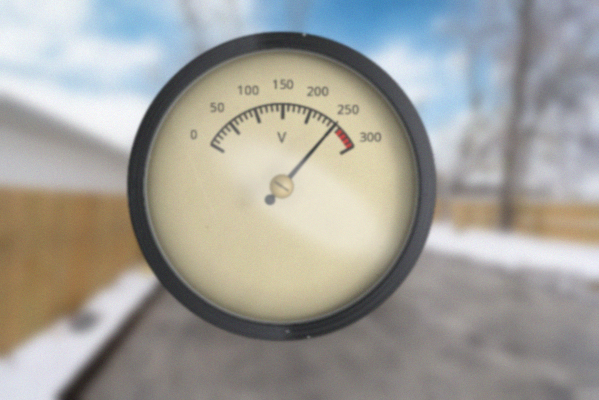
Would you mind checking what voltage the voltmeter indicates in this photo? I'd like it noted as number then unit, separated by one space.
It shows 250 V
